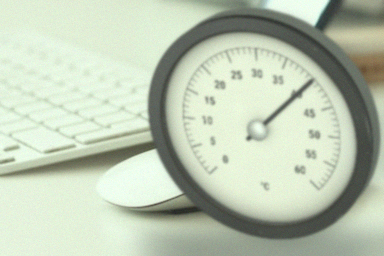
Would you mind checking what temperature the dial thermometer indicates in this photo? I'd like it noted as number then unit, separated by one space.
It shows 40 °C
